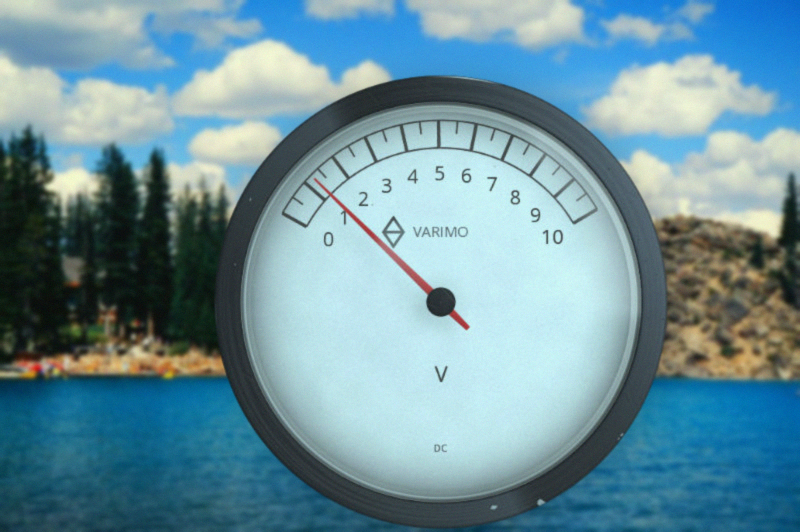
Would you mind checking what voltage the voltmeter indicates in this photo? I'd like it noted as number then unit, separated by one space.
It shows 1.25 V
